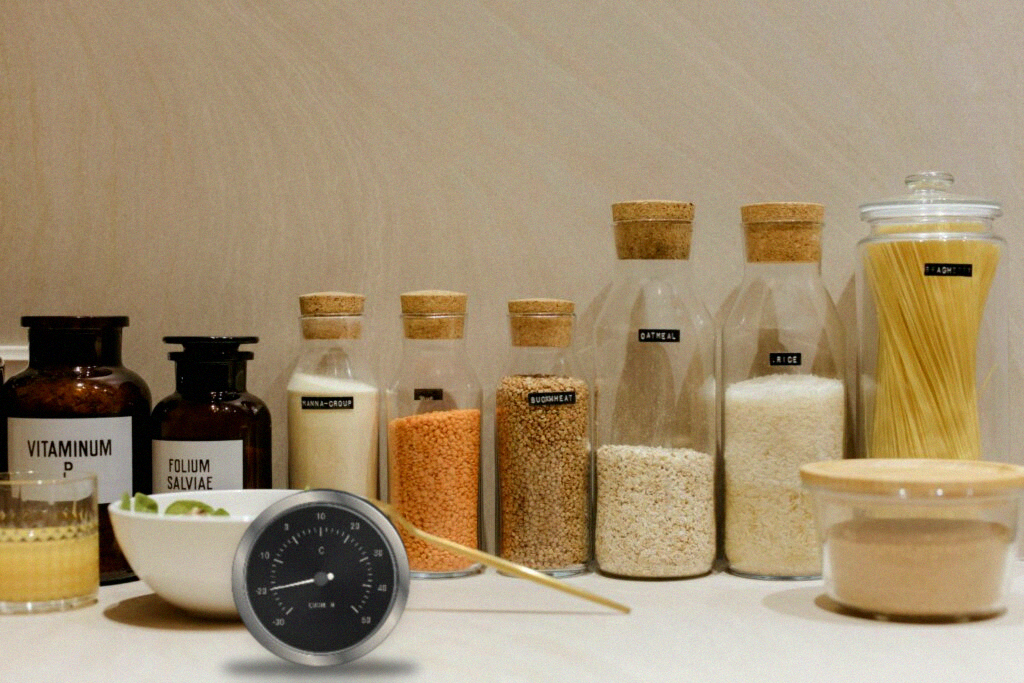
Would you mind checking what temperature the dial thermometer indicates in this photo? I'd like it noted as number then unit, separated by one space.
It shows -20 °C
